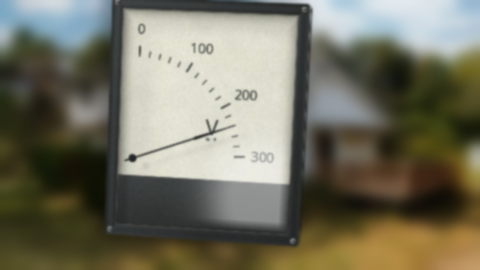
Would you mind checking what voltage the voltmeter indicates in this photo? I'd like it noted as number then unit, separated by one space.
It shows 240 V
